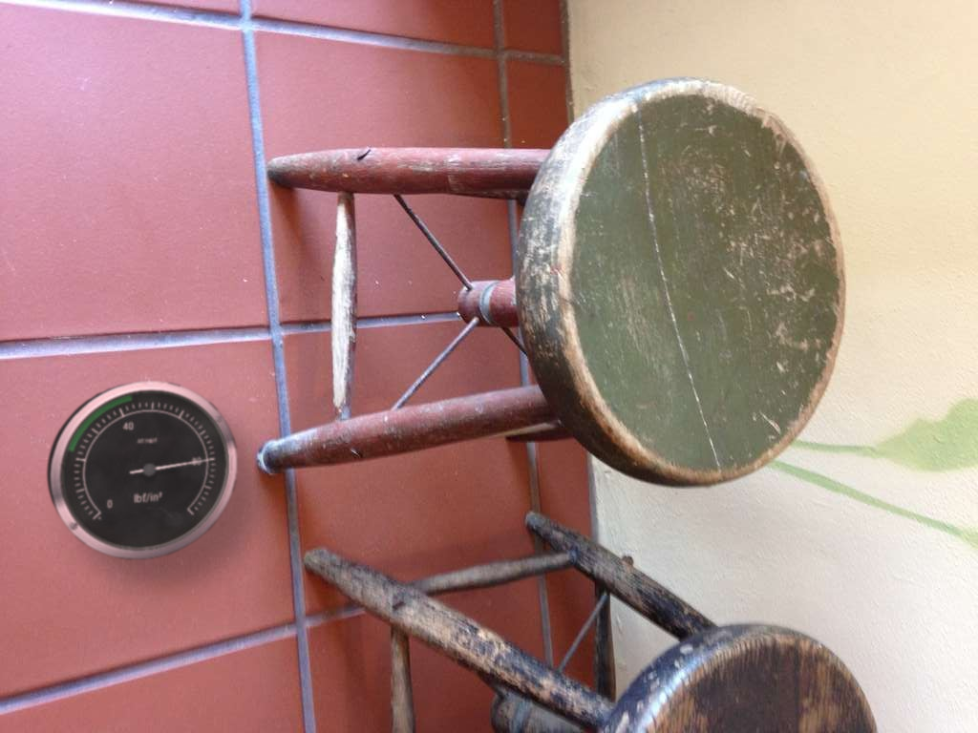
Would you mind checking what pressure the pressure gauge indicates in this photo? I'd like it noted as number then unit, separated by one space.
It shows 80 psi
